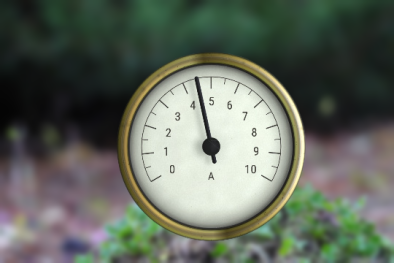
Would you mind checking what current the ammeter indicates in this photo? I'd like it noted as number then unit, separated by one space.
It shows 4.5 A
